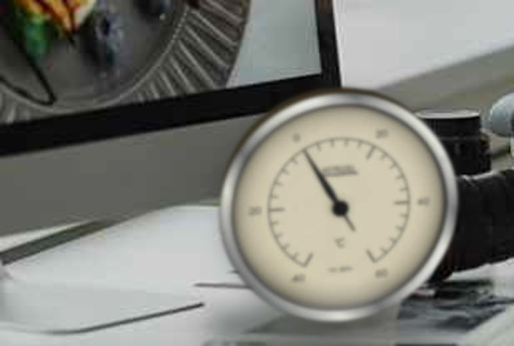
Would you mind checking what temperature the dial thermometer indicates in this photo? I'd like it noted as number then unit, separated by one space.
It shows 0 °C
